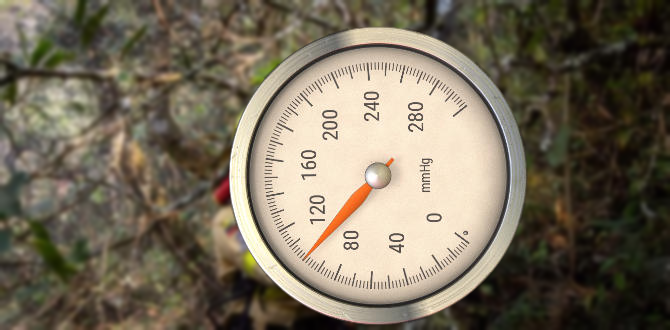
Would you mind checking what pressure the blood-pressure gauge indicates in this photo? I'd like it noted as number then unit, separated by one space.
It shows 100 mmHg
